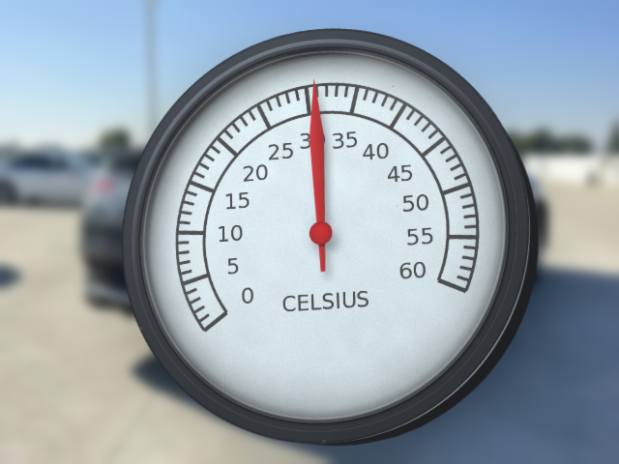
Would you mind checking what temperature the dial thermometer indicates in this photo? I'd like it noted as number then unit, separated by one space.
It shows 31 °C
